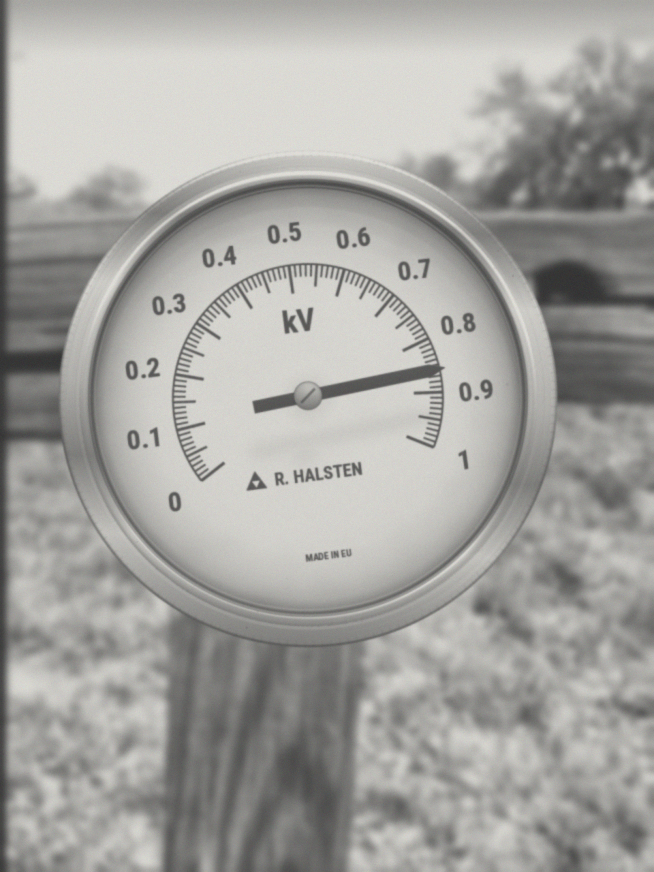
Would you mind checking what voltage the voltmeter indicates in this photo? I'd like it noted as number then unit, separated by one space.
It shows 0.86 kV
